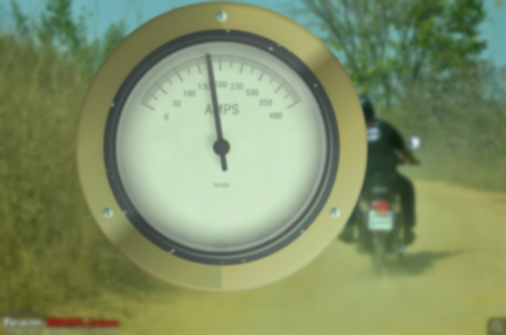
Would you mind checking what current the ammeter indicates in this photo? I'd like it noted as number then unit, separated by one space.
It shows 175 A
